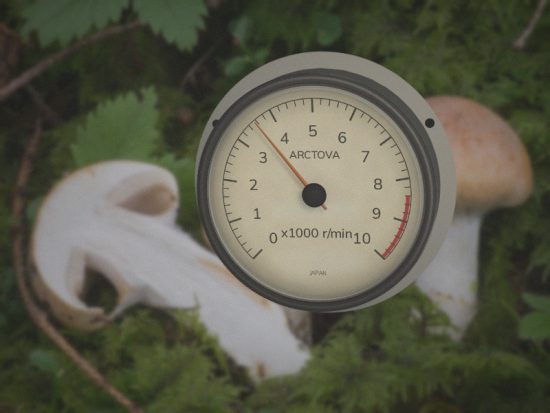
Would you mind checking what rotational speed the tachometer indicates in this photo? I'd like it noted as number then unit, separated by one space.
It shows 3600 rpm
